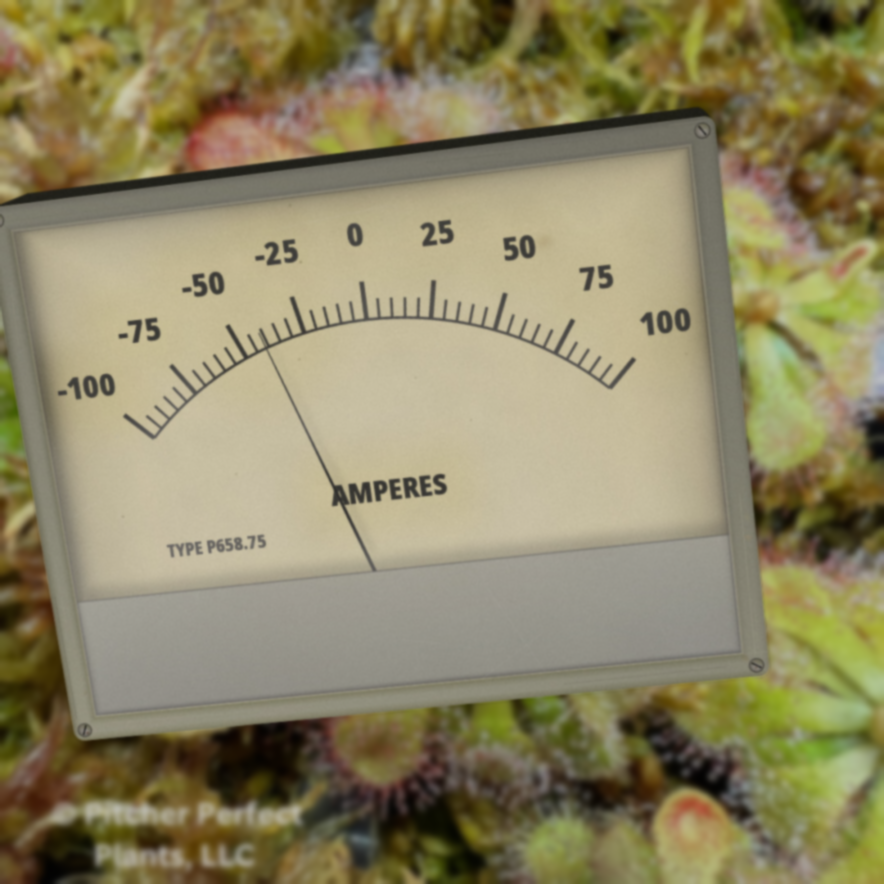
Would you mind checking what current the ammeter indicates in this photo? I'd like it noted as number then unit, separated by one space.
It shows -40 A
